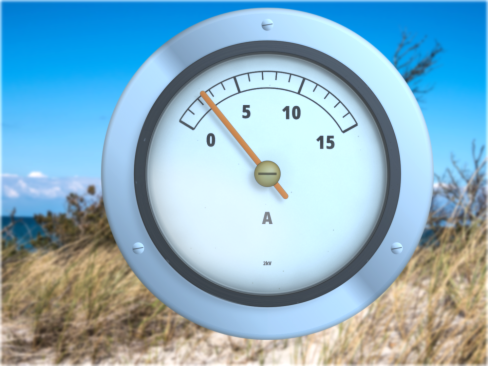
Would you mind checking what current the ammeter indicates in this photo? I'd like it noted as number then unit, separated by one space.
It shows 2.5 A
